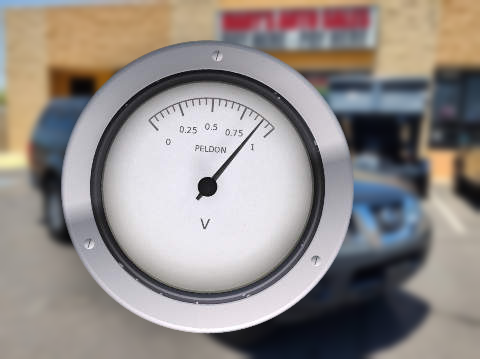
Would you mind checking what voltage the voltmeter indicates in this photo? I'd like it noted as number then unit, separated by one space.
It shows 0.9 V
